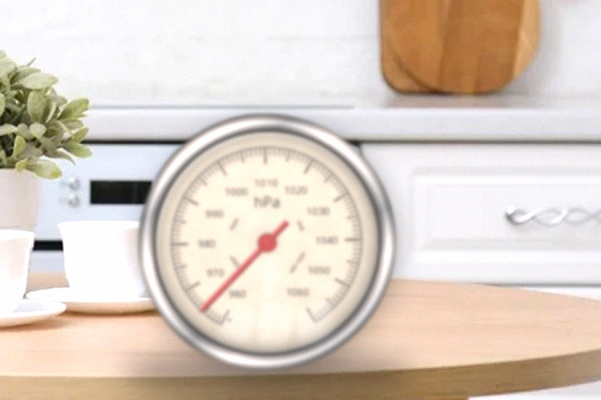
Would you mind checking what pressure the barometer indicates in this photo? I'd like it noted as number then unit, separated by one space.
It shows 965 hPa
